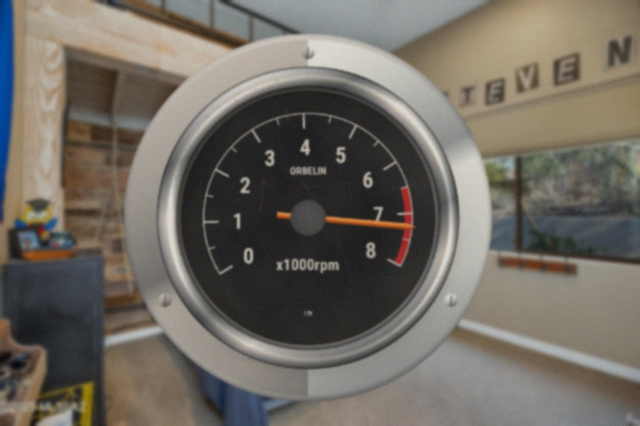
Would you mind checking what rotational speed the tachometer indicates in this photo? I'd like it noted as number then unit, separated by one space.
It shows 7250 rpm
